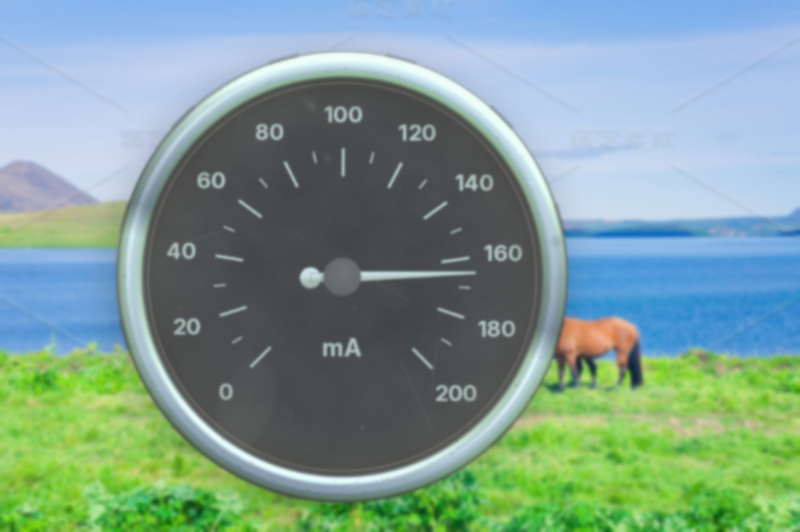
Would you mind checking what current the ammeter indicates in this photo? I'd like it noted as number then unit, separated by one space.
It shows 165 mA
